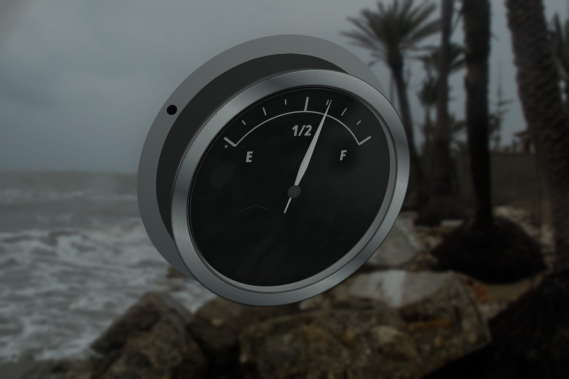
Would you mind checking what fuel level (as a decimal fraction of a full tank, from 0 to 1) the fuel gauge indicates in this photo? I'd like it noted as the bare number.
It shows 0.625
